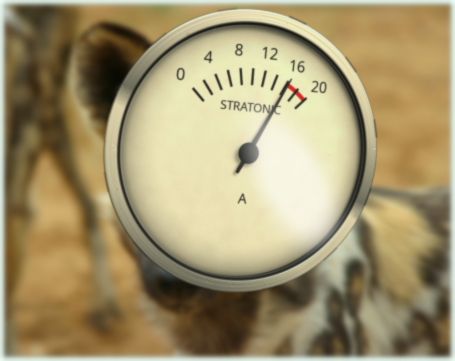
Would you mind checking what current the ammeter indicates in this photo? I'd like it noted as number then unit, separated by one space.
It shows 16 A
